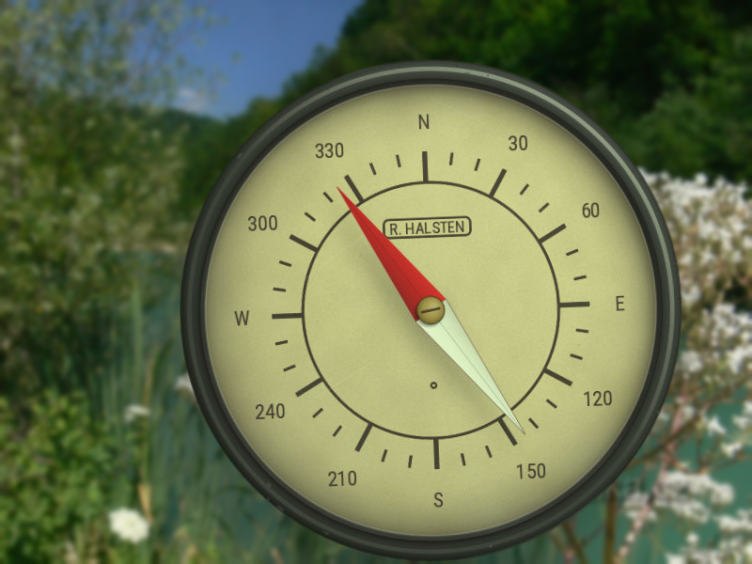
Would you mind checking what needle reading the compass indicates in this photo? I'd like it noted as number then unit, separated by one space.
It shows 325 °
